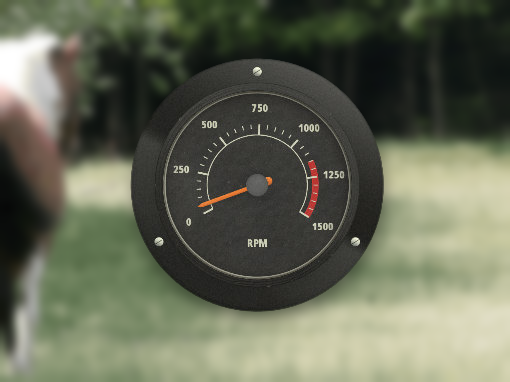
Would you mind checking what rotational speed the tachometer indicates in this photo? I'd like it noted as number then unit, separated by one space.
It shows 50 rpm
